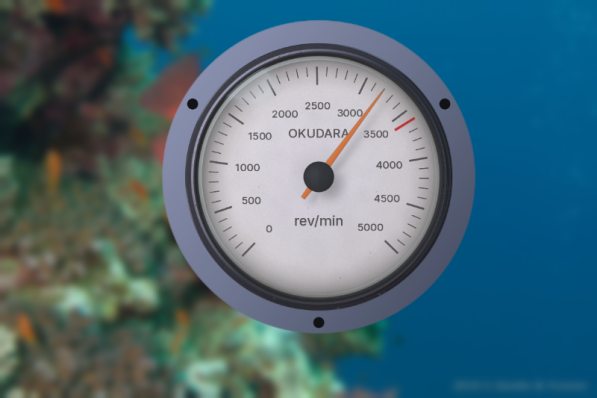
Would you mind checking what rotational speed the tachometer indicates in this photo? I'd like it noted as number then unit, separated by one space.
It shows 3200 rpm
